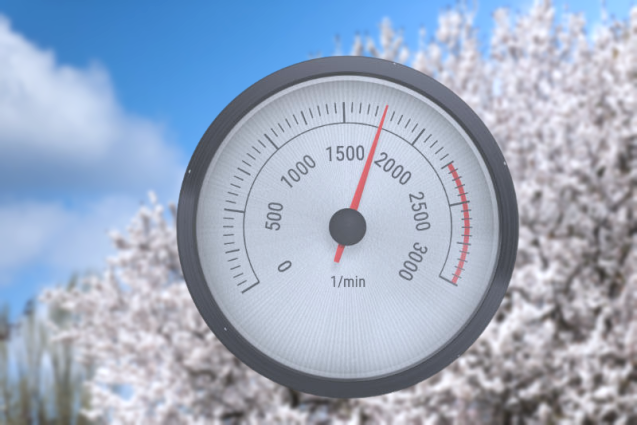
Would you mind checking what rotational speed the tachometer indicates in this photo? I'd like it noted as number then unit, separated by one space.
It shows 1750 rpm
